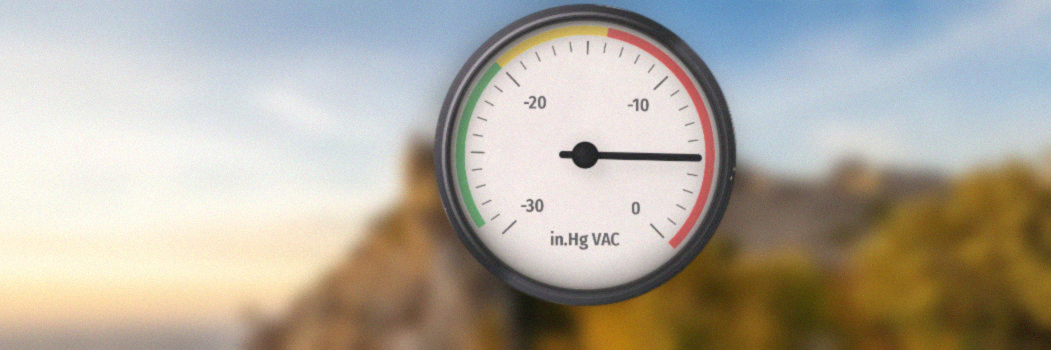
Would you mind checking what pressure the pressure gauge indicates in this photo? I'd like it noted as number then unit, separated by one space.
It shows -5 inHg
